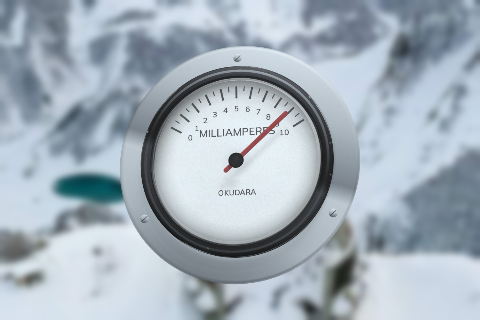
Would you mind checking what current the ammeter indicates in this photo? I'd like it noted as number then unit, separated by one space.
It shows 9 mA
